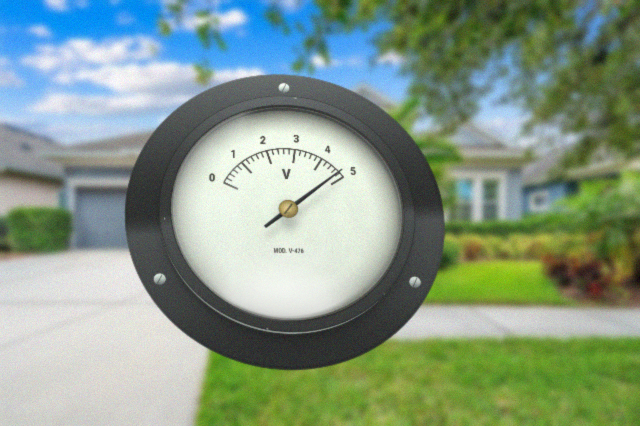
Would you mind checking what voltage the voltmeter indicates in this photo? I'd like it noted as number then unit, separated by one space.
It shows 4.8 V
